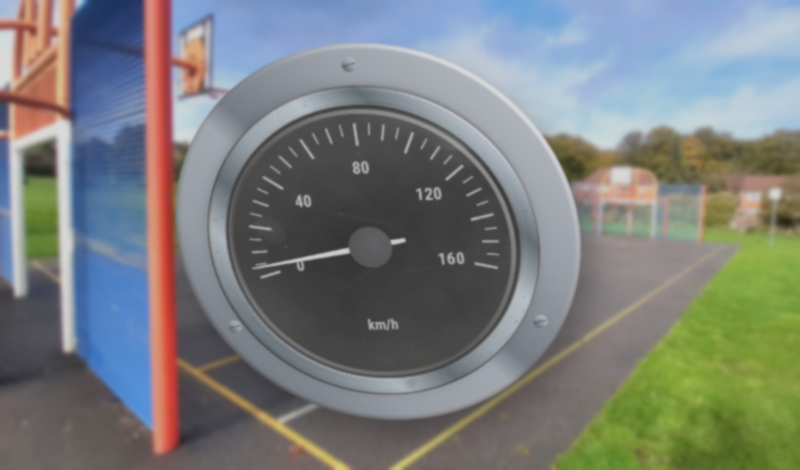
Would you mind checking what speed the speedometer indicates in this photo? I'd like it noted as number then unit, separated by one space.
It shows 5 km/h
